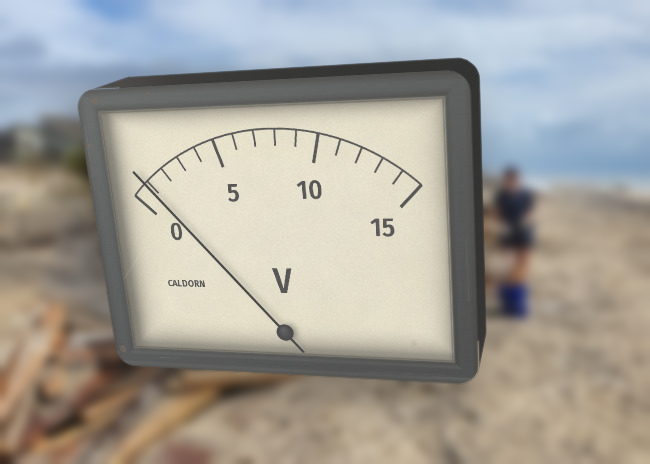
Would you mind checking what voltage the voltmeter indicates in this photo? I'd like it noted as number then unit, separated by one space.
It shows 1 V
